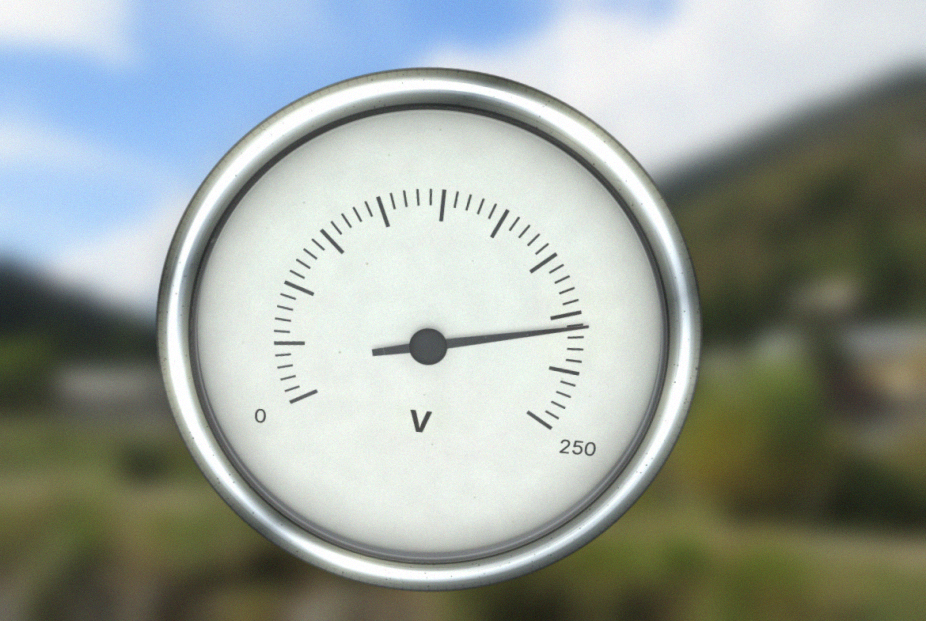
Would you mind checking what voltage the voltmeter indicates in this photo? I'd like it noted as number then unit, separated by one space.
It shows 205 V
